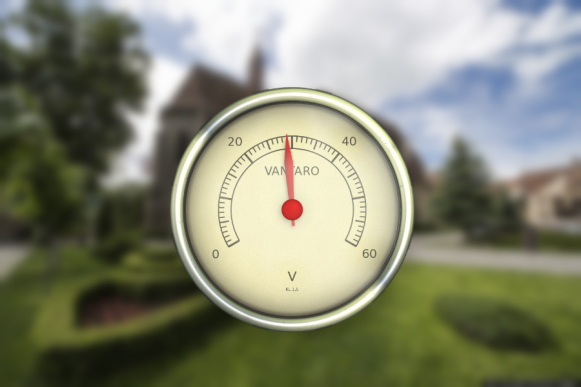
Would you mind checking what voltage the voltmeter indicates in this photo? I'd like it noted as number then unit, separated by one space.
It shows 29 V
